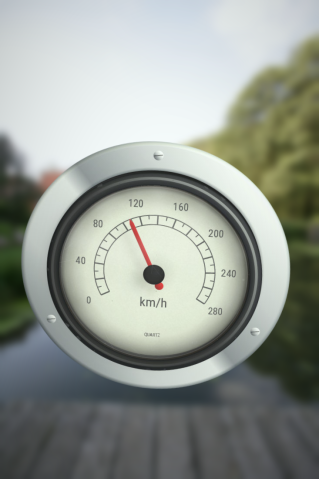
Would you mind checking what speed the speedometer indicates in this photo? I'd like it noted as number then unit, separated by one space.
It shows 110 km/h
